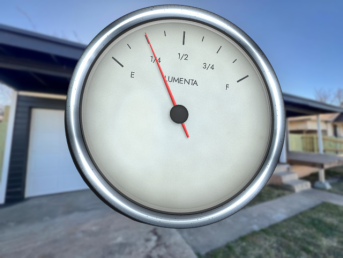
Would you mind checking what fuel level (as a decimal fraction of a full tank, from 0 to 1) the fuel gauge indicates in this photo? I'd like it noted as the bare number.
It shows 0.25
